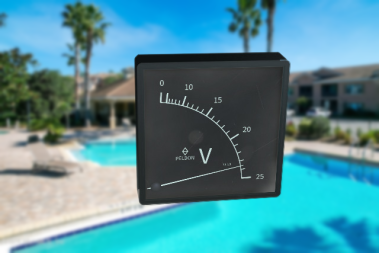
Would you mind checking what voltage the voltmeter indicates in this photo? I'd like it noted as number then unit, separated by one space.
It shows 23.5 V
